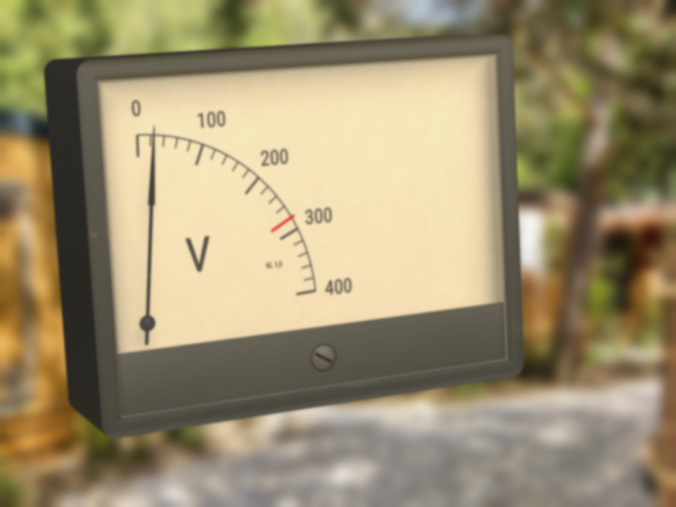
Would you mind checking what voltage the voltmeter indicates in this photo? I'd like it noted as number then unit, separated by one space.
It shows 20 V
